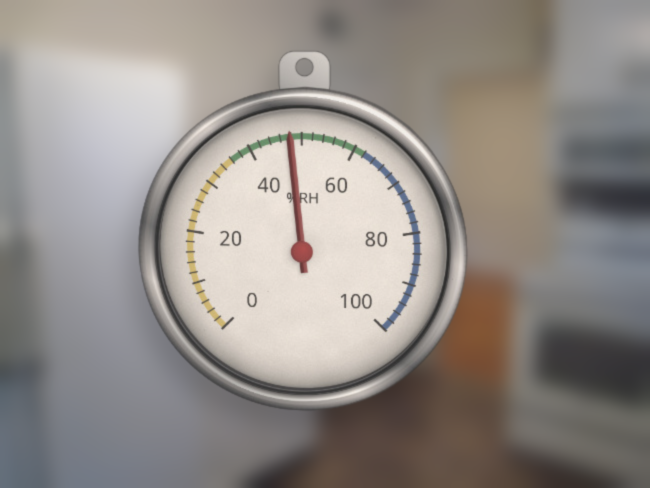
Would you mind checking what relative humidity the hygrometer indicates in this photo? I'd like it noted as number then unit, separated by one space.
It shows 48 %
